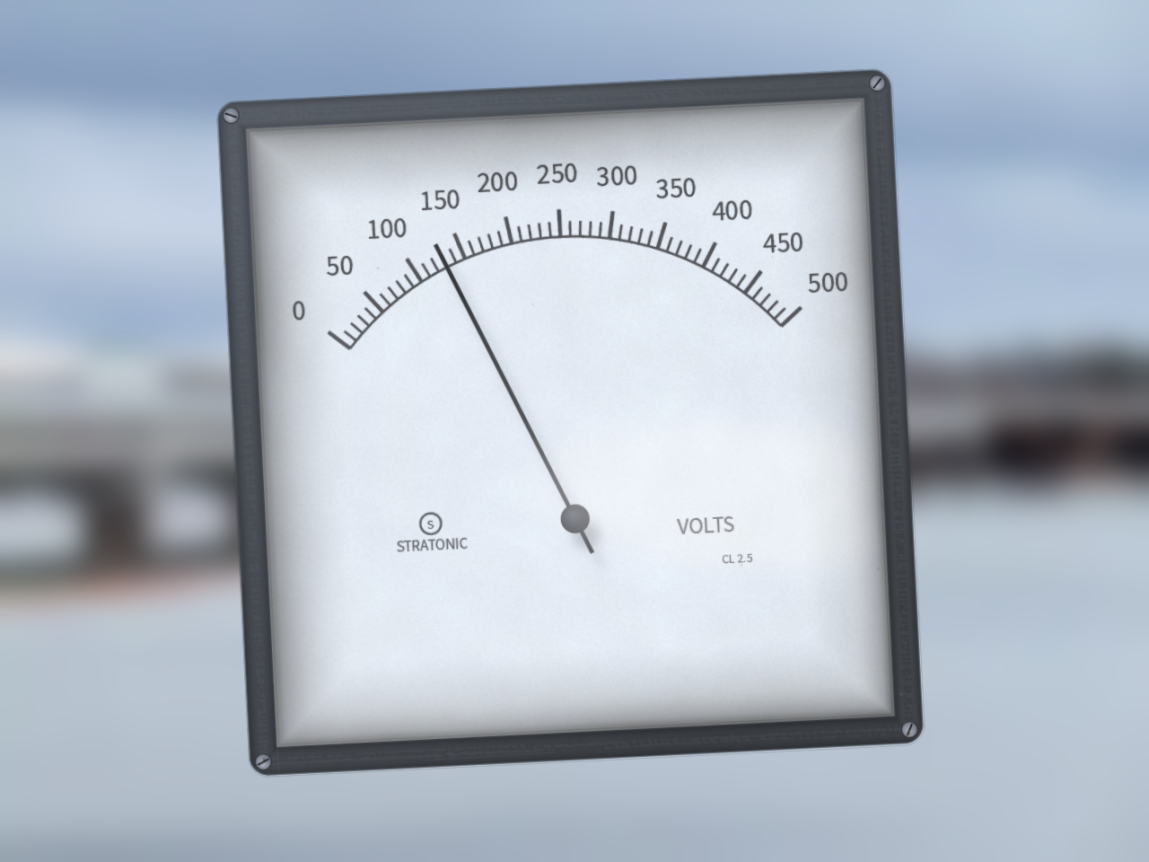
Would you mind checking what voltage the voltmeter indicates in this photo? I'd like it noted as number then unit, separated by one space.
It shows 130 V
